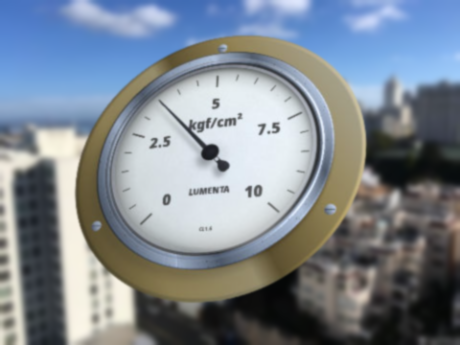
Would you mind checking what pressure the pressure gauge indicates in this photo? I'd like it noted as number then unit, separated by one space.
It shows 3.5 kg/cm²
